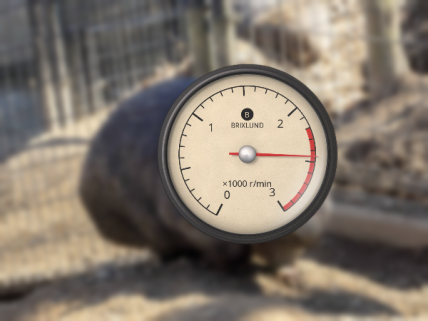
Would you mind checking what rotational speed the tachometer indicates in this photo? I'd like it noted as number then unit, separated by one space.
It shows 2450 rpm
